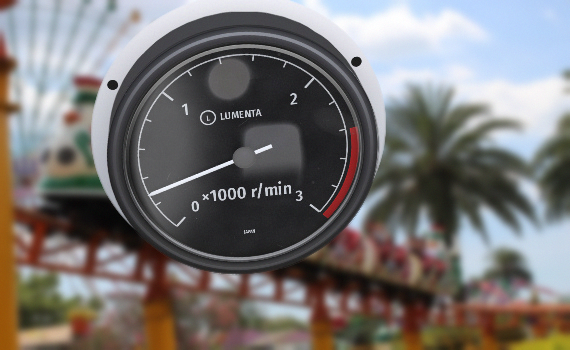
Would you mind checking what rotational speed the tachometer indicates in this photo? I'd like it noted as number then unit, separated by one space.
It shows 300 rpm
